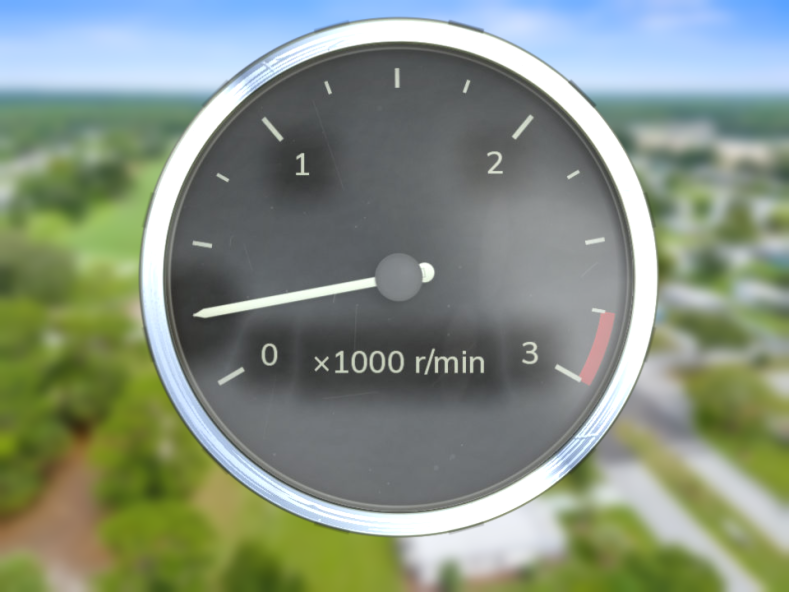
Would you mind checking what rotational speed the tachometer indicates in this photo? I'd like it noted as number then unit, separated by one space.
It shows 250 rpm
